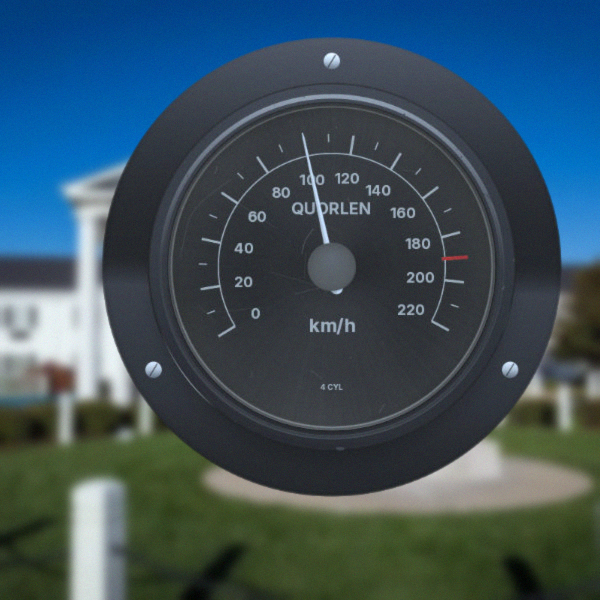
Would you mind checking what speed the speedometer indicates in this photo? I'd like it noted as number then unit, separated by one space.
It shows 100 km/h
